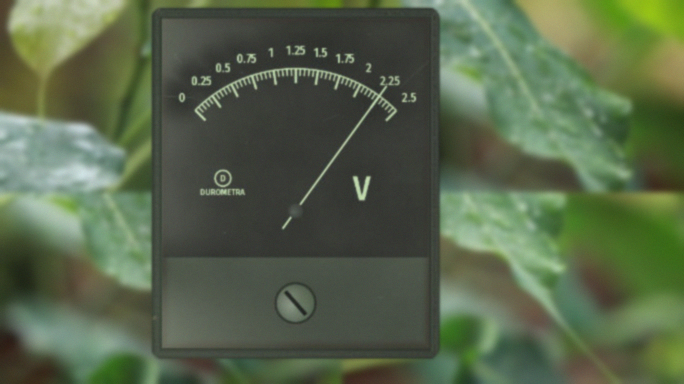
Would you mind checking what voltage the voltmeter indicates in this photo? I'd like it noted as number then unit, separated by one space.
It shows 2.25 V
